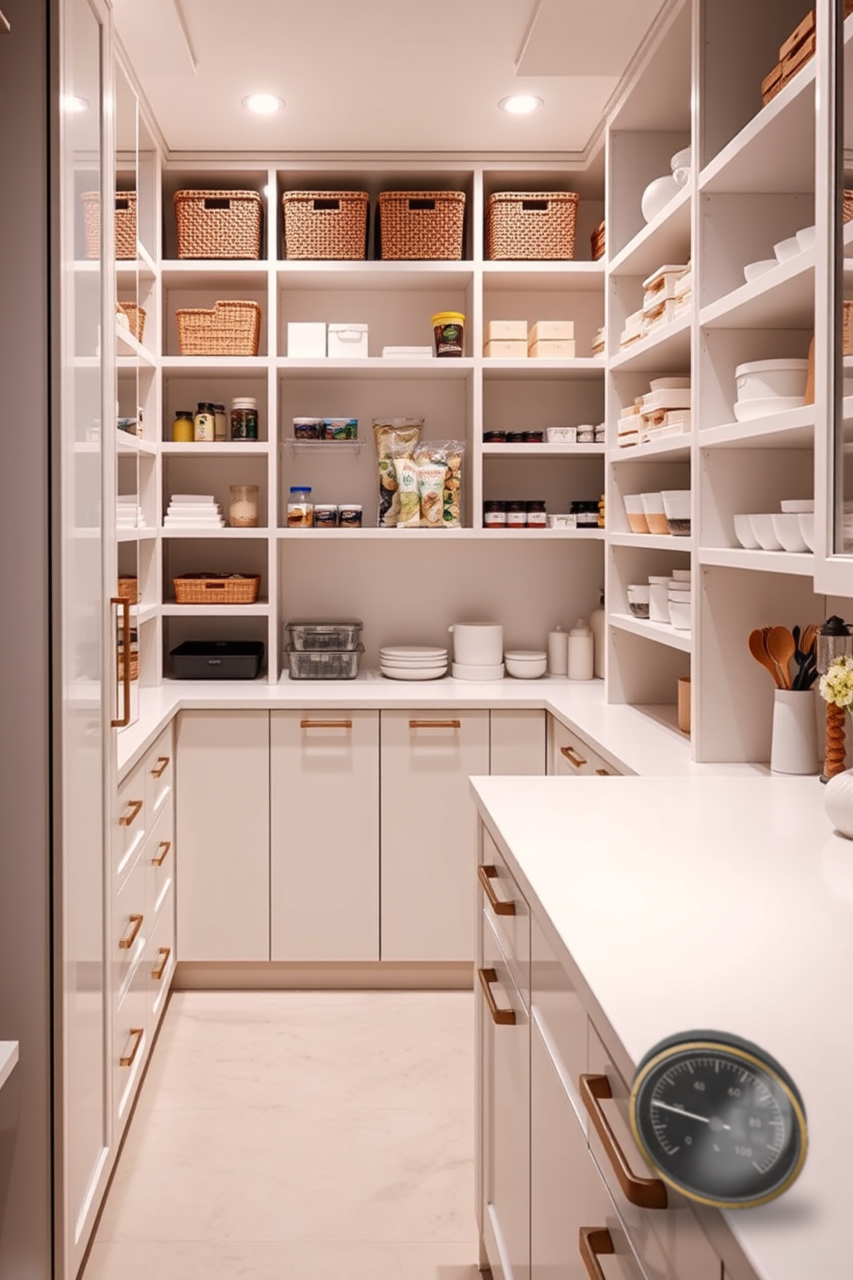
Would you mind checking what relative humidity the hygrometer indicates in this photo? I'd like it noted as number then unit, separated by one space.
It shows 20 %
